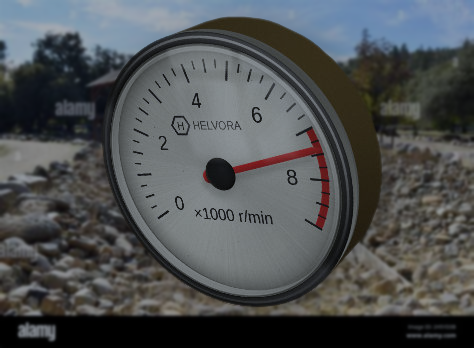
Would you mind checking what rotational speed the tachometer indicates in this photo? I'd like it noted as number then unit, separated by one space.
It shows 7375 rpm
